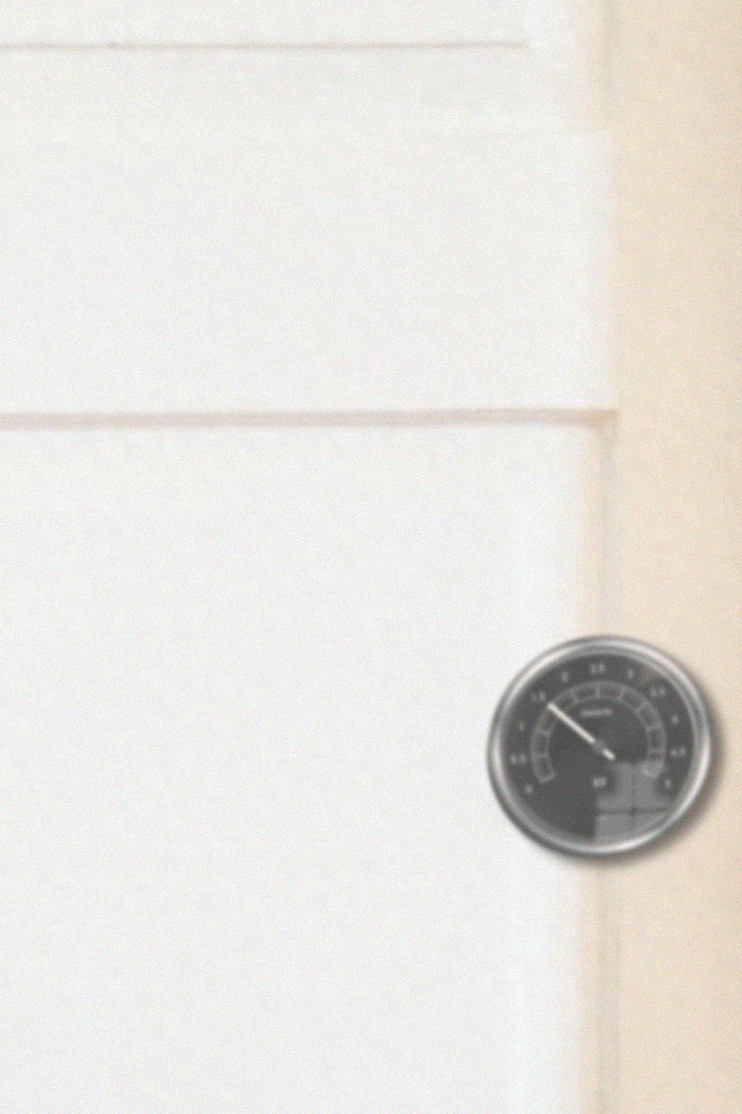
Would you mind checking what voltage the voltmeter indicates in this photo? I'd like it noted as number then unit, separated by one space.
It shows 1.5 kV
